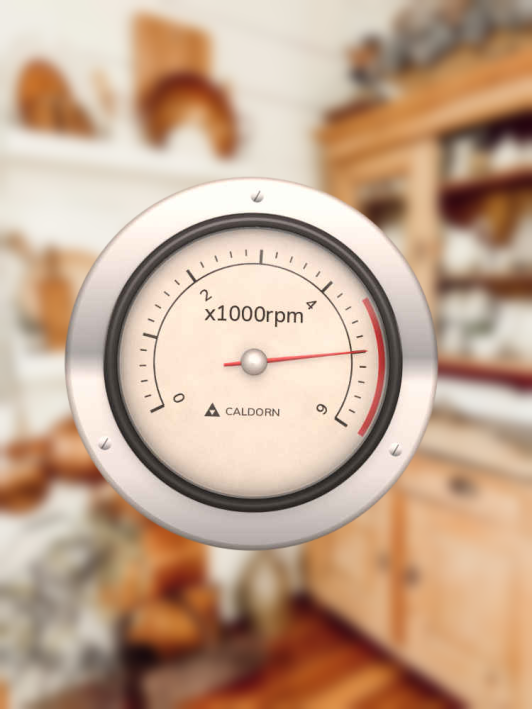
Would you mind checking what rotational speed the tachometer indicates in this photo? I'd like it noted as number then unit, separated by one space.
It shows 5000 rpm
